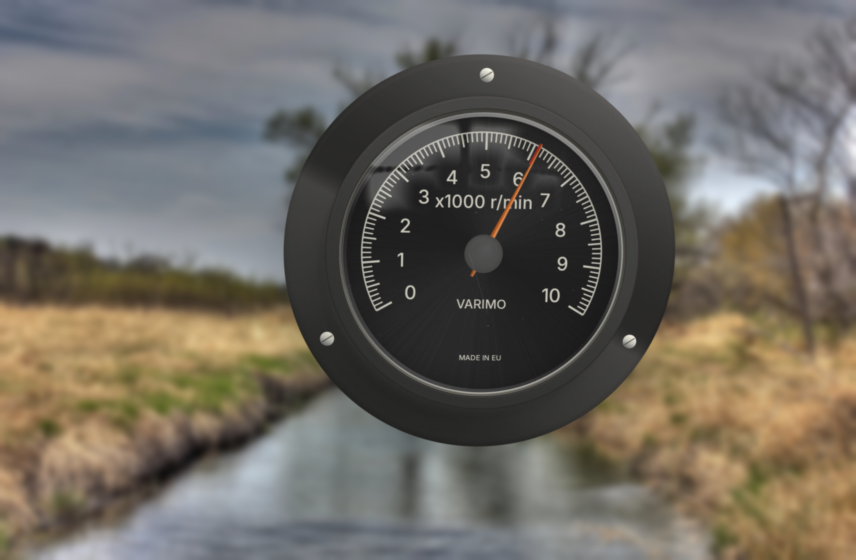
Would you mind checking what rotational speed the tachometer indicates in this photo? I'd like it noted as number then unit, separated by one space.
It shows 6100 rpm
